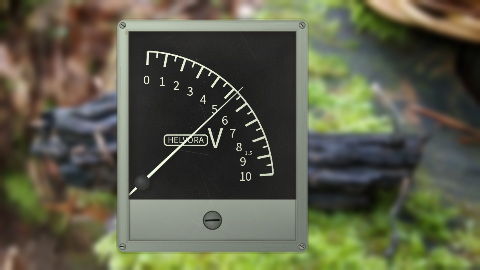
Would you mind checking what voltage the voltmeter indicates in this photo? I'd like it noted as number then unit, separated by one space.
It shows 5.25 V
